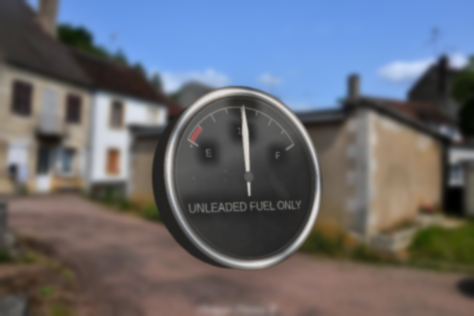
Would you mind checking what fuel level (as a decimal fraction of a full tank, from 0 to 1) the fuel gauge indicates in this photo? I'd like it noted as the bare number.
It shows 0.5
